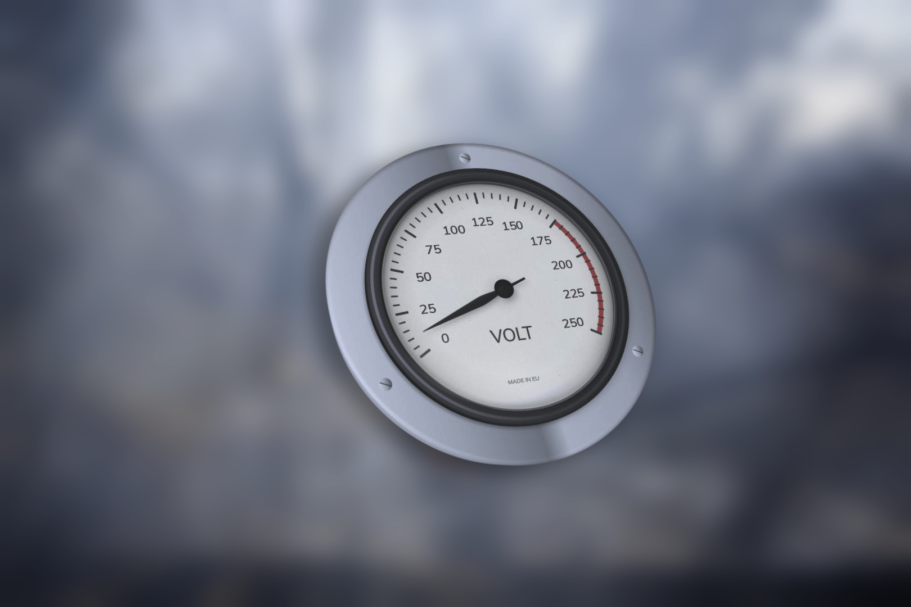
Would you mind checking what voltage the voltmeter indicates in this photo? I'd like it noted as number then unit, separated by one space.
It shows 10 V
